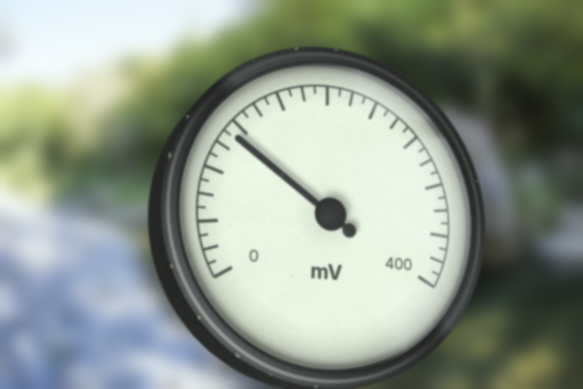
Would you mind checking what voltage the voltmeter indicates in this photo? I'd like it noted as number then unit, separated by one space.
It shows 110 mV
